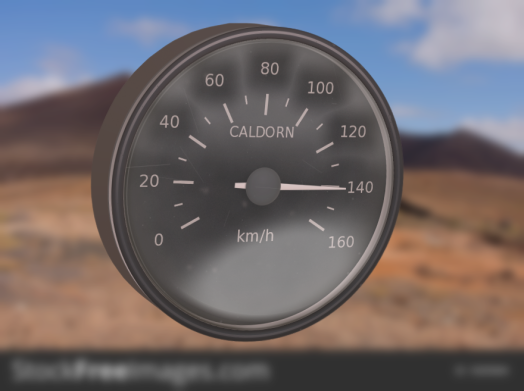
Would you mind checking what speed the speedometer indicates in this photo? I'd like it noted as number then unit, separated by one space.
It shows 140 km/h
